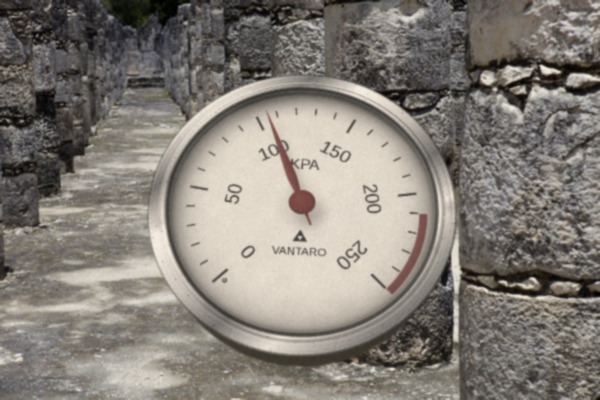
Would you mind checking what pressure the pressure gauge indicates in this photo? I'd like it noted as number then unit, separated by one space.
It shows 105 kPa
